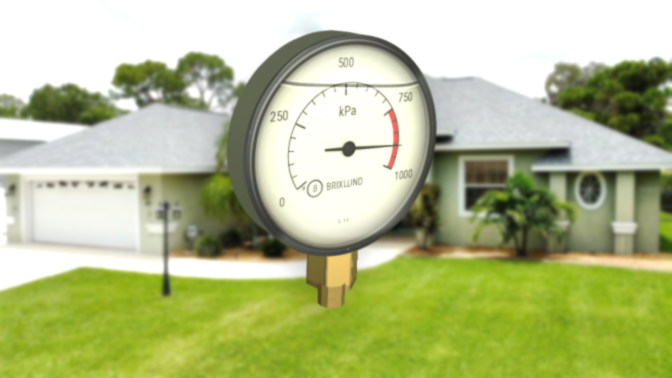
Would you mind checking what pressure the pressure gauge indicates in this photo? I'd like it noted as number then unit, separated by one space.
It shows 900 kPa
